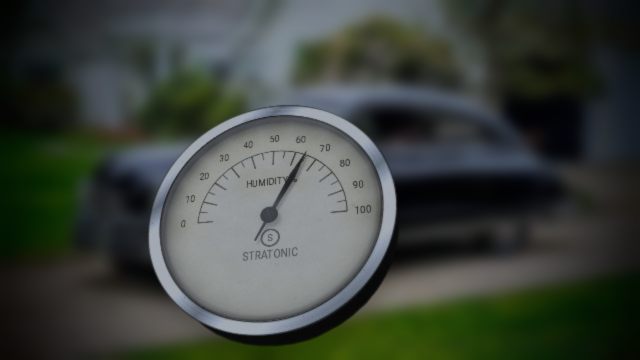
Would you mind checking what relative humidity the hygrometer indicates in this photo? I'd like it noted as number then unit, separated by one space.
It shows 65 %
